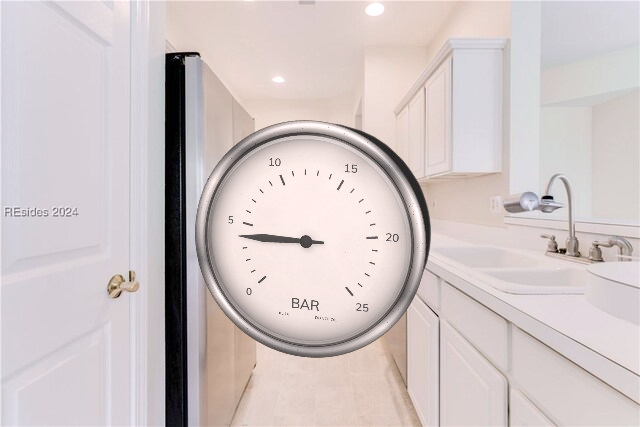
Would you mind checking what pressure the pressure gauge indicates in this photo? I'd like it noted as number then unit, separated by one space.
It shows 4 bar
